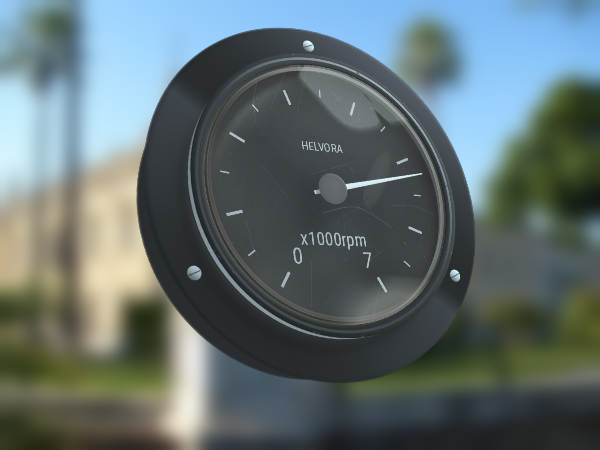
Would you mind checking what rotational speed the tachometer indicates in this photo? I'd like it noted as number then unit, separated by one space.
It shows 5250 rpm
